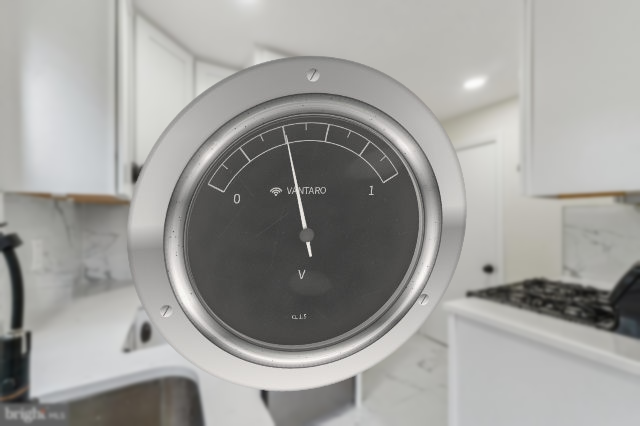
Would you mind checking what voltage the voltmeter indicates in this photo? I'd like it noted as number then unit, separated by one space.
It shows 0.4 V
